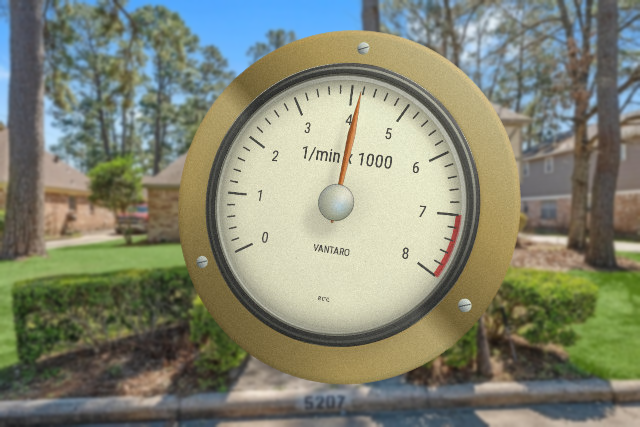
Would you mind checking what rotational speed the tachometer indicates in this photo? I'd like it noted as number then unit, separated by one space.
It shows 4200 rpm
